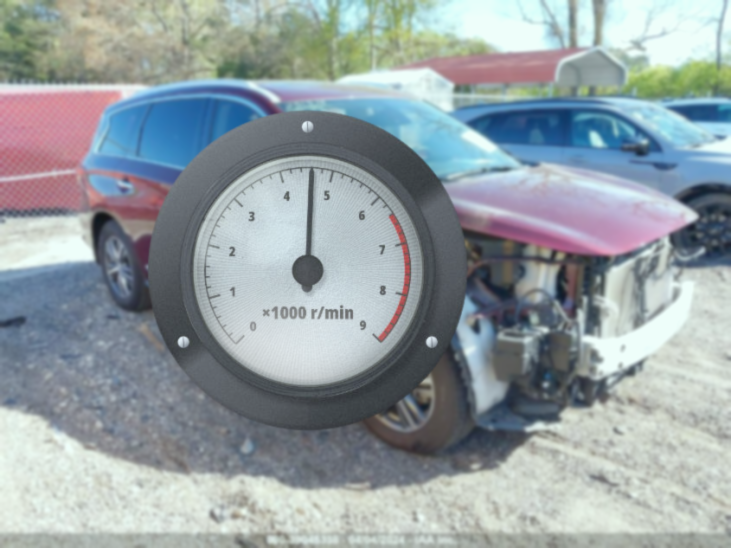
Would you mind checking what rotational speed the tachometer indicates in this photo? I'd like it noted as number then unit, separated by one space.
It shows 4600 rpm
